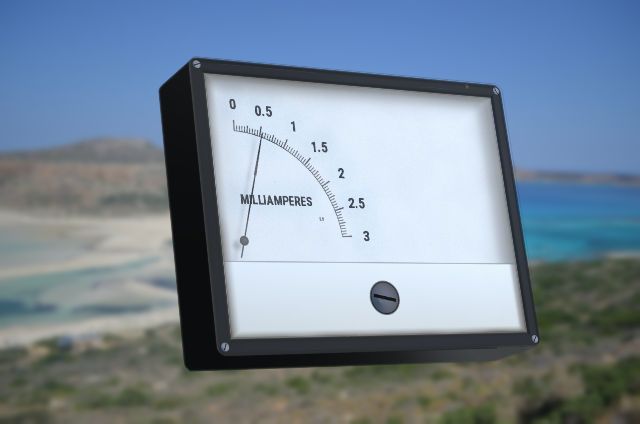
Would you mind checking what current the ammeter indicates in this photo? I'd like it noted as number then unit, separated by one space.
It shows 0.5 mA
